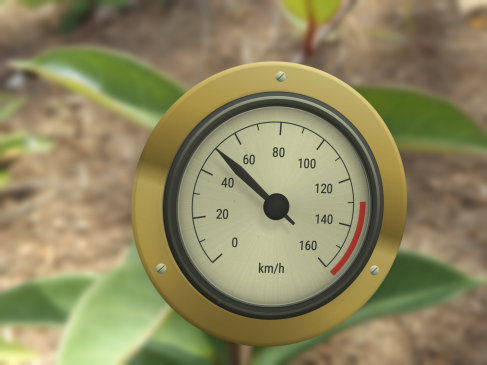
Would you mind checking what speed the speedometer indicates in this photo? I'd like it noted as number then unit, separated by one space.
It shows 50 km/h
